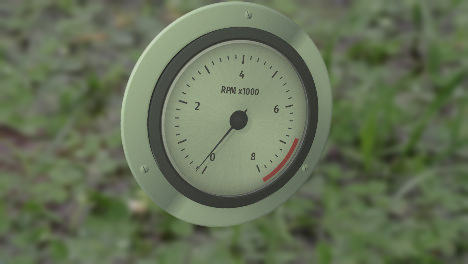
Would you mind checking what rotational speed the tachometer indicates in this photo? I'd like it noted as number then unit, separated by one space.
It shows 200 rpm
